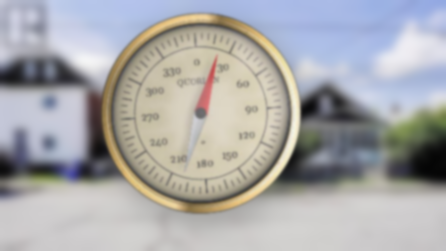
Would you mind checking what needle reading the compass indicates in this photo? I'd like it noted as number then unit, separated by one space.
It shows 20 °
